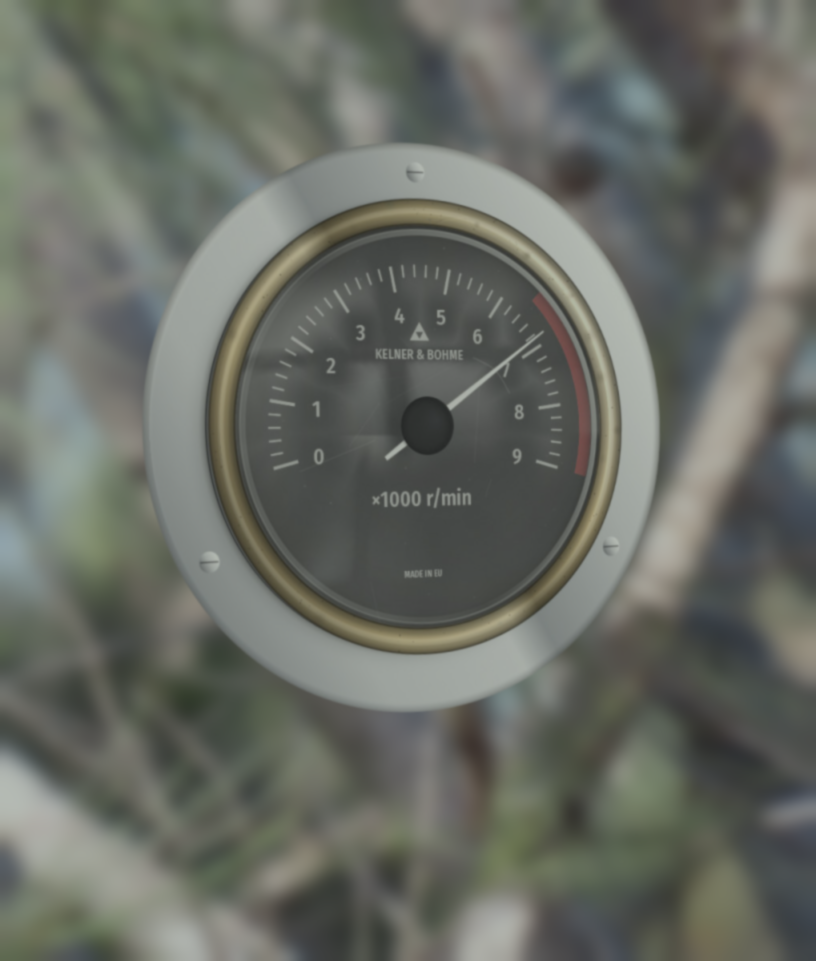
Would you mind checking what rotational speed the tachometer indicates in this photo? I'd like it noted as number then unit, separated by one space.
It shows 6800 rpm
